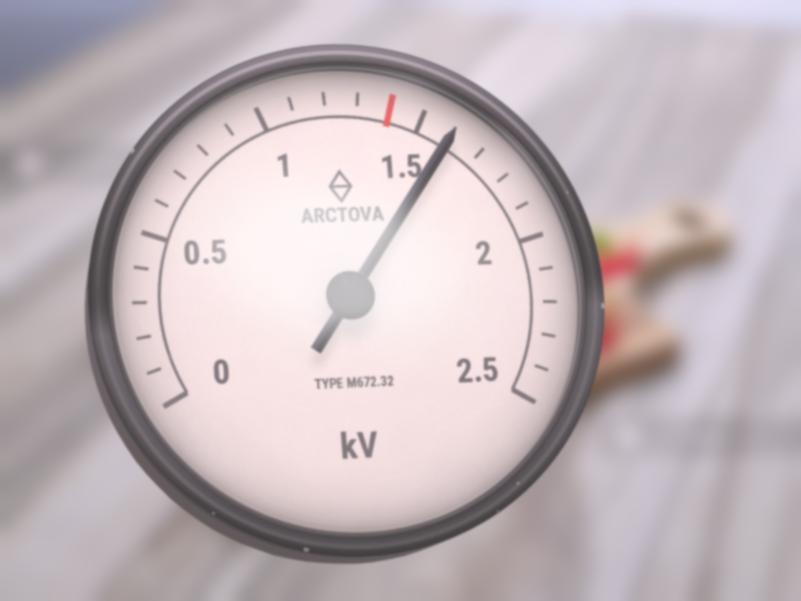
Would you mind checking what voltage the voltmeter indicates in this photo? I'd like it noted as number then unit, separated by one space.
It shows 1.6 kV
